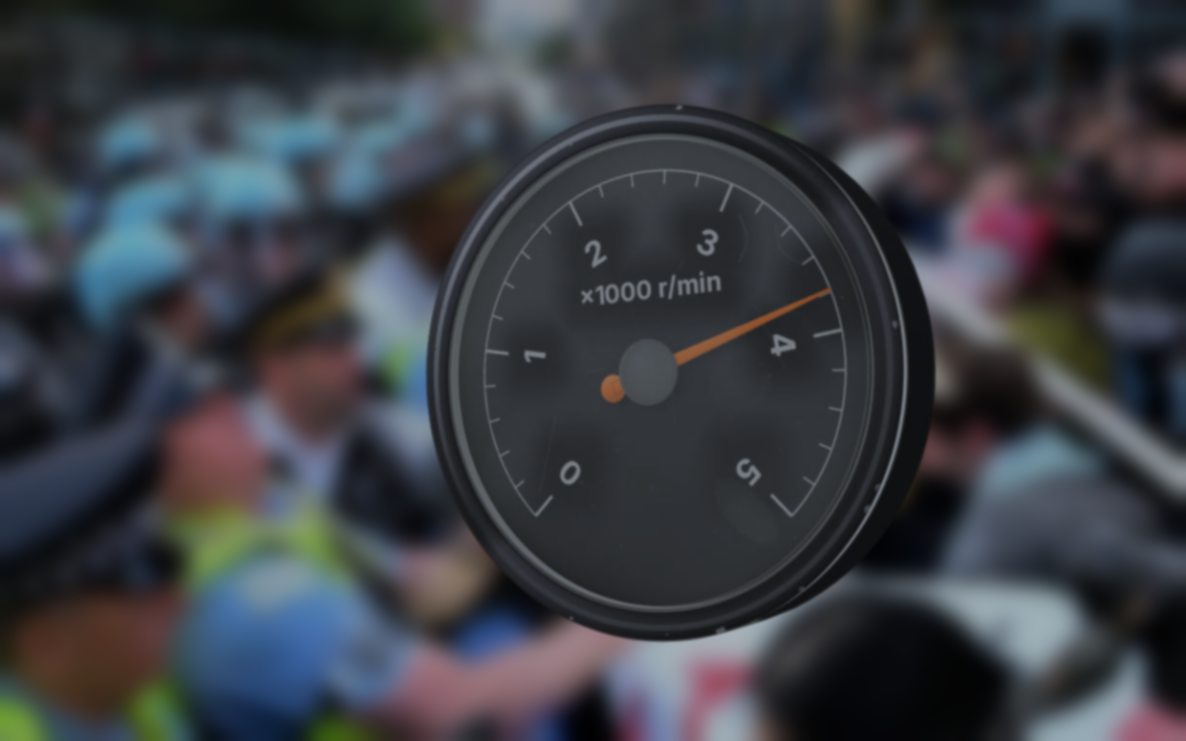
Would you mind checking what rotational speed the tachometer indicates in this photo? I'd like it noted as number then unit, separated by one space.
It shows 3800 rpm
